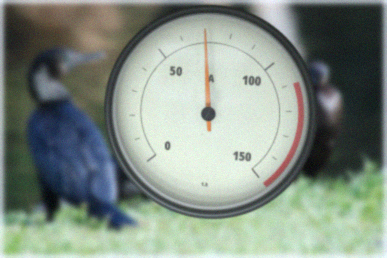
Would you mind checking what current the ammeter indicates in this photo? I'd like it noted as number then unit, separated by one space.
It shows 70 A
